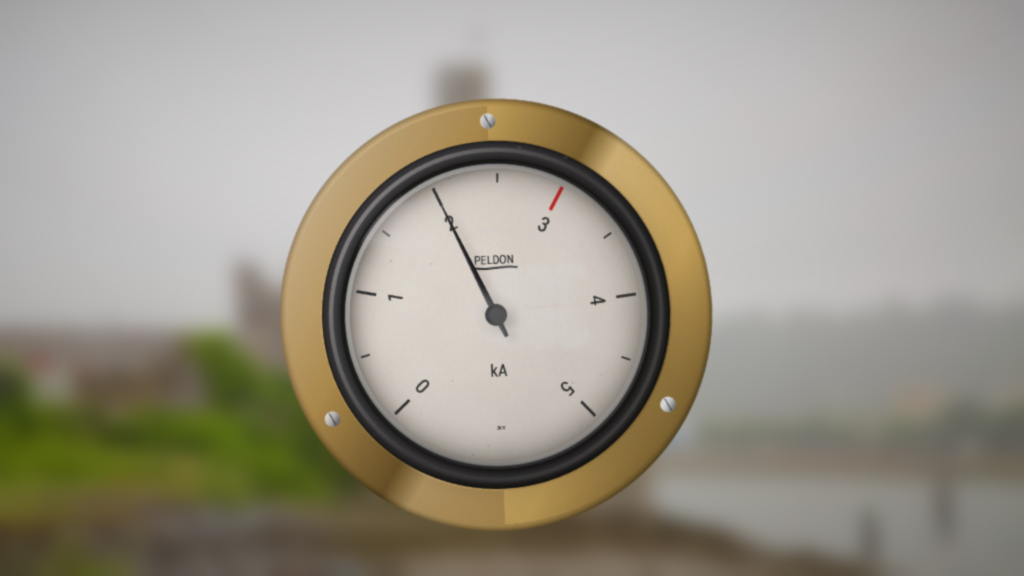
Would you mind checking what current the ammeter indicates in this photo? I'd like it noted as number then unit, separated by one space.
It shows 2 kA
